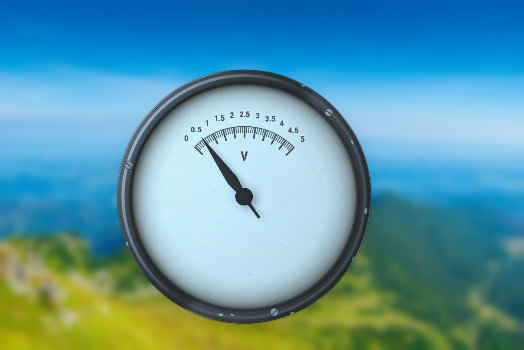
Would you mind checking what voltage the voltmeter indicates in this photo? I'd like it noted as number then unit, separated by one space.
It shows 0.5 V
